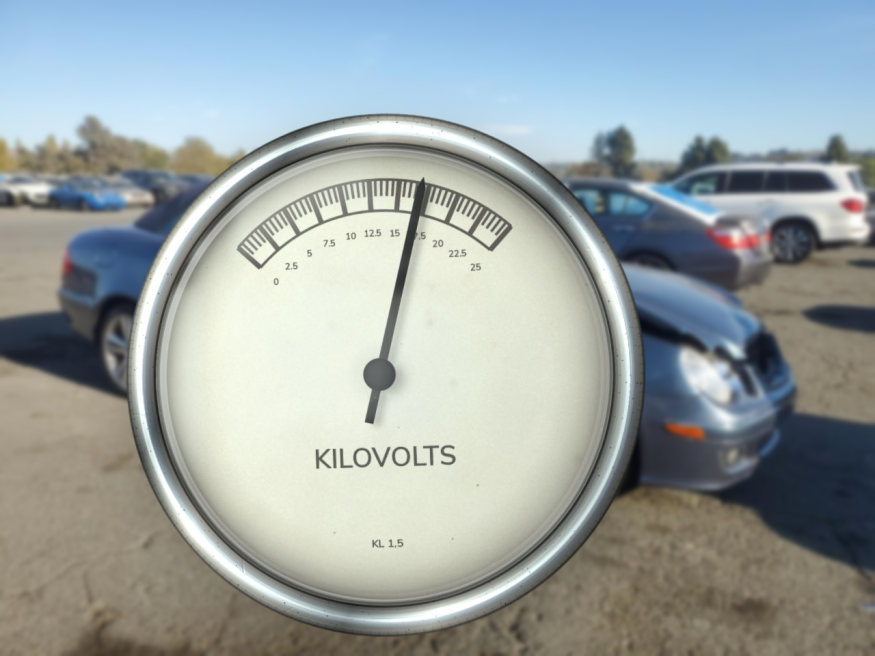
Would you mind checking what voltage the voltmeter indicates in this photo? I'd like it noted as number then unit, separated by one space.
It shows 17 kV
